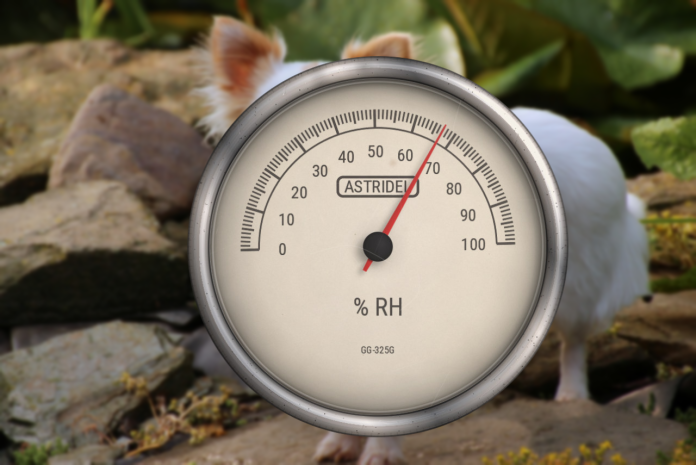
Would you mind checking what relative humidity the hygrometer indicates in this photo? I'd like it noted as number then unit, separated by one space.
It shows 67 %
